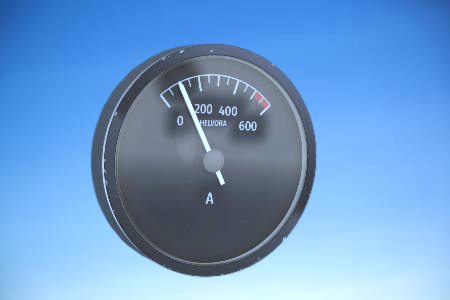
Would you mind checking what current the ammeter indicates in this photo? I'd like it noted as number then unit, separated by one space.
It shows 100 A
